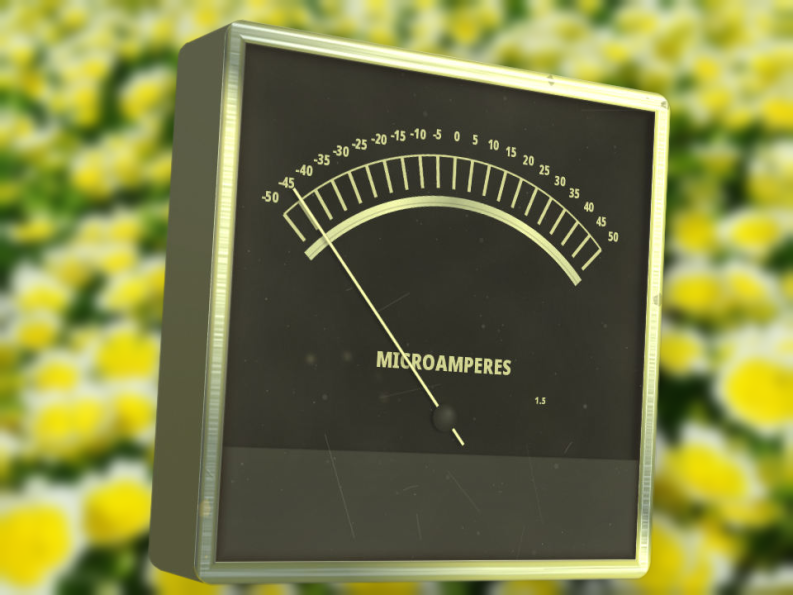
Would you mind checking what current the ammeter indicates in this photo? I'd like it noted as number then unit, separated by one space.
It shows -45 µA
